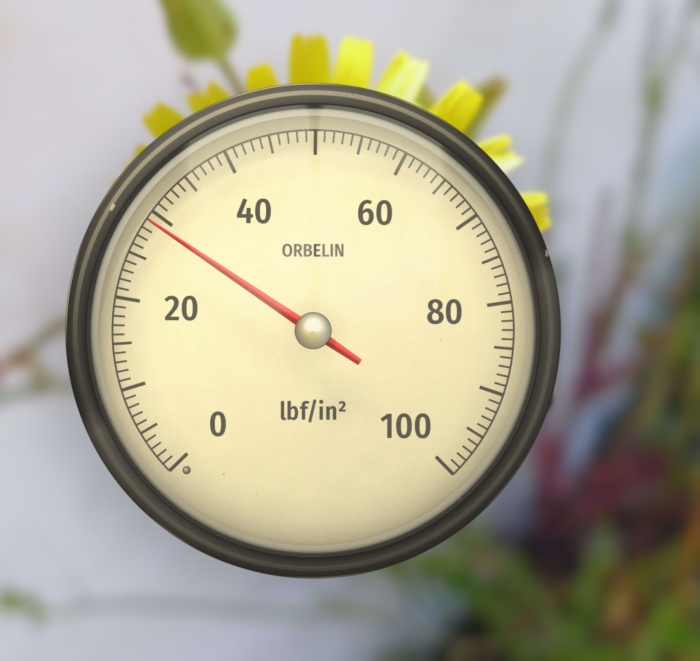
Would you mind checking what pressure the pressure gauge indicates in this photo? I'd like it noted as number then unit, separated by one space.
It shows 29 psi
